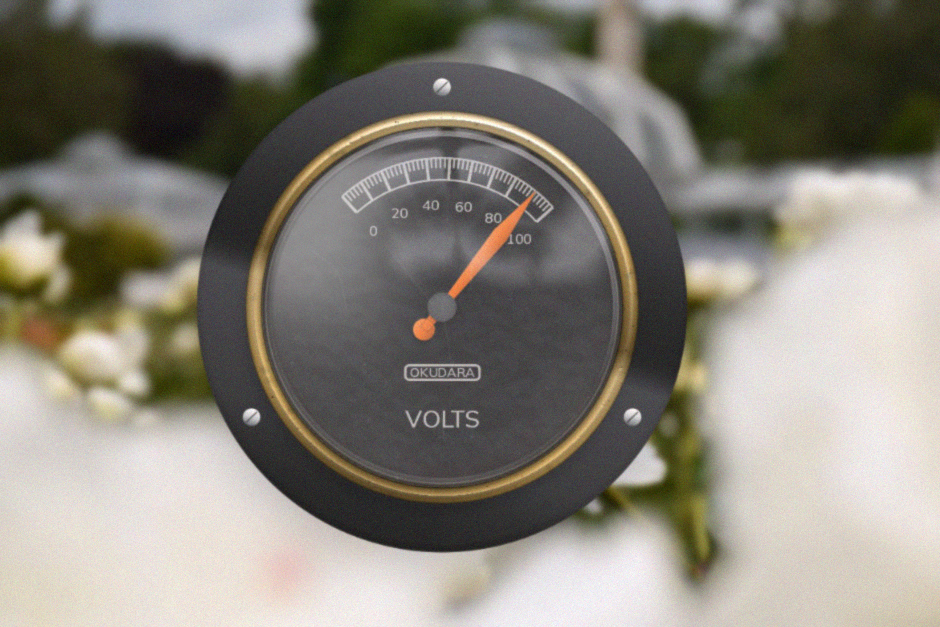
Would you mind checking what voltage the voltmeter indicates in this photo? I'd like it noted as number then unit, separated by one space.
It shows 90 V
